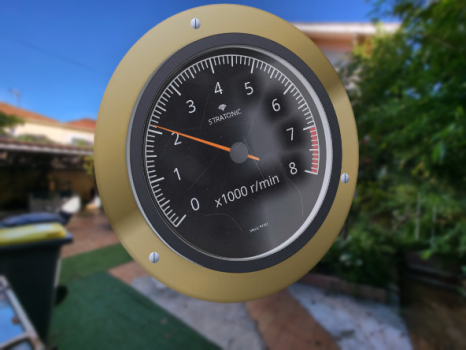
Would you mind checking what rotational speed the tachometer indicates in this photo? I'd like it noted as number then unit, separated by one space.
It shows 2100 rpm
